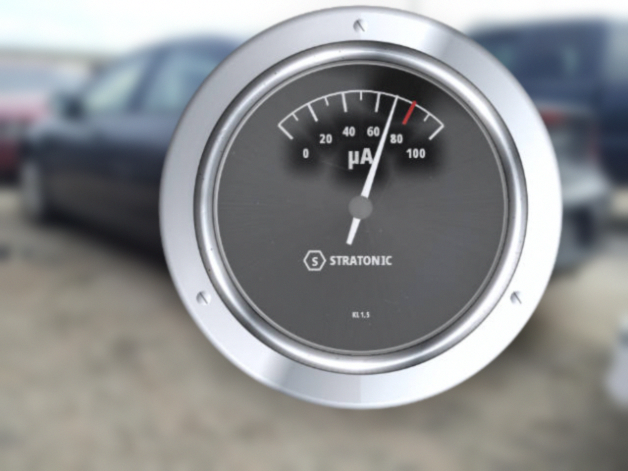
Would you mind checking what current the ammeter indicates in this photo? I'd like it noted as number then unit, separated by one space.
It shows 70 µA
